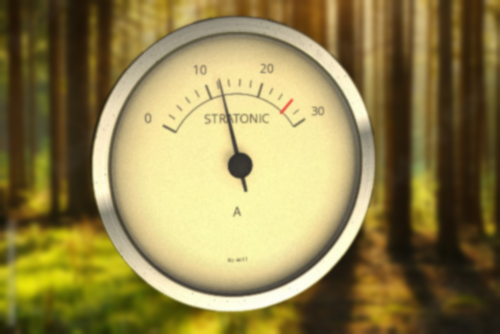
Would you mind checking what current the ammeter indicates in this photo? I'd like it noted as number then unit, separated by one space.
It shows 12 A
